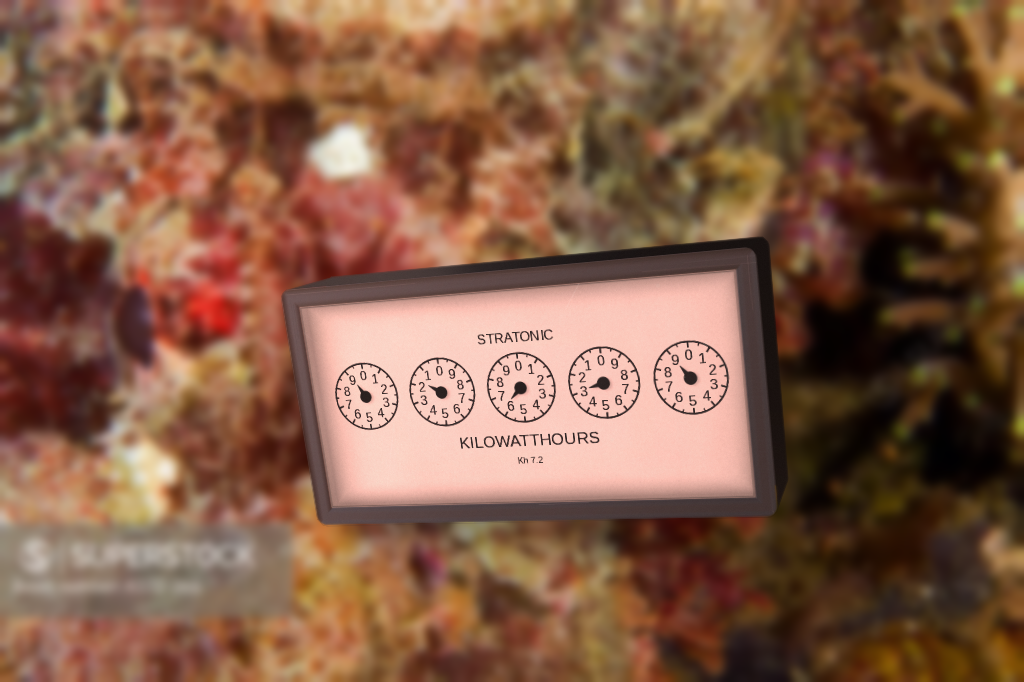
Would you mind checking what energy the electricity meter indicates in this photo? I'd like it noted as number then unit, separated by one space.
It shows 91629 kWh
